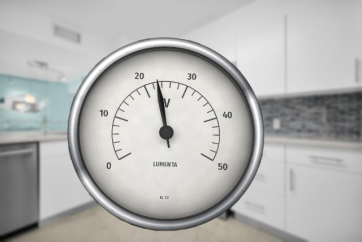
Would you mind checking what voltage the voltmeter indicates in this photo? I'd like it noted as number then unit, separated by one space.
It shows 23 V
